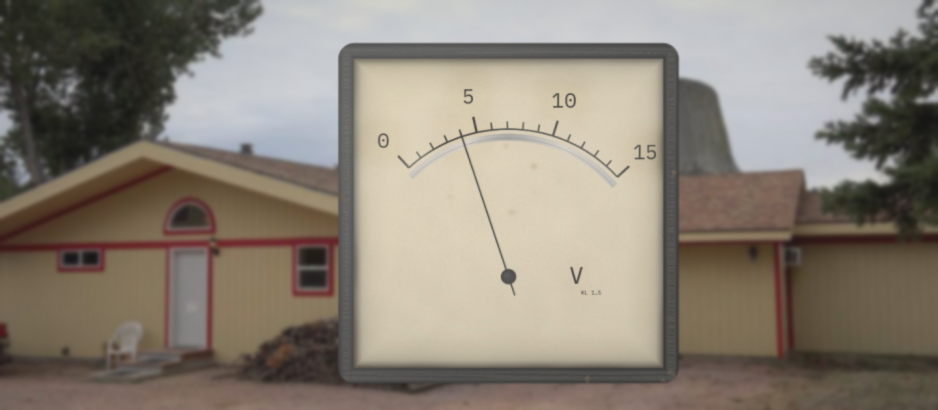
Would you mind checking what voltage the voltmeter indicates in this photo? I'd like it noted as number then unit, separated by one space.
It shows 4 V
